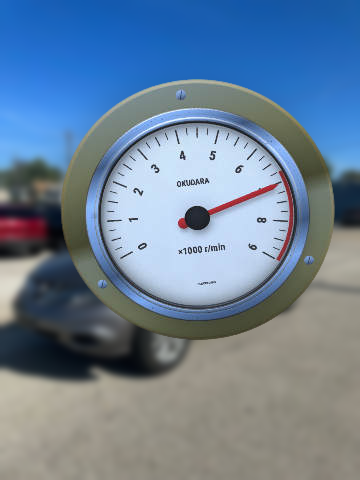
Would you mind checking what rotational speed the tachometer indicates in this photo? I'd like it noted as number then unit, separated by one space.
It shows 7000 rpm
